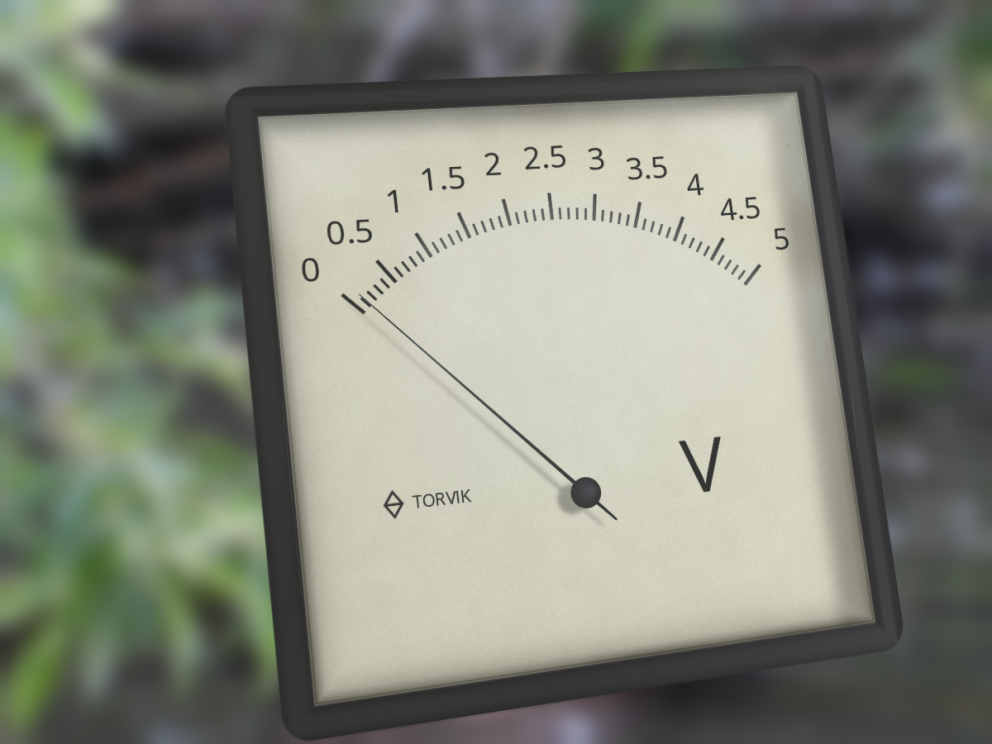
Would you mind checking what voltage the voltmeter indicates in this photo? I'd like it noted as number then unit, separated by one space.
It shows 0.1 V
